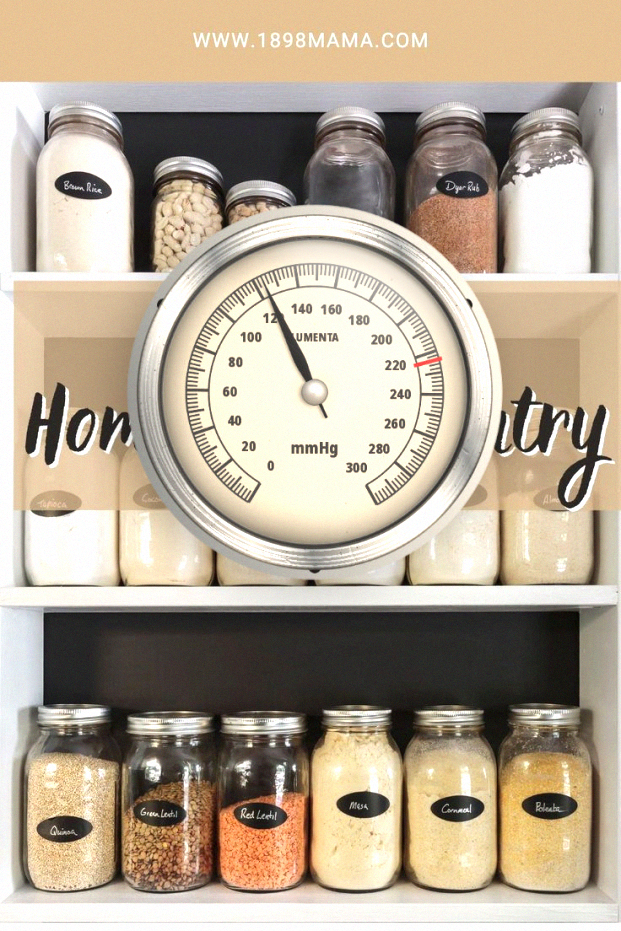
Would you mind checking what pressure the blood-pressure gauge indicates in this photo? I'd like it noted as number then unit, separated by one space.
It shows 124 mmHg
